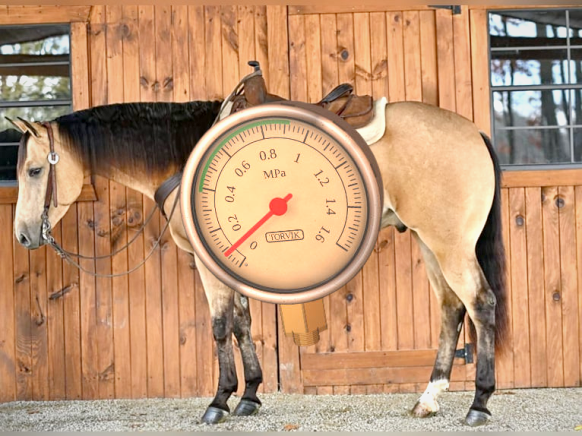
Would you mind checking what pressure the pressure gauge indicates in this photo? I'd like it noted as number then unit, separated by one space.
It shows 0.08 MPa
